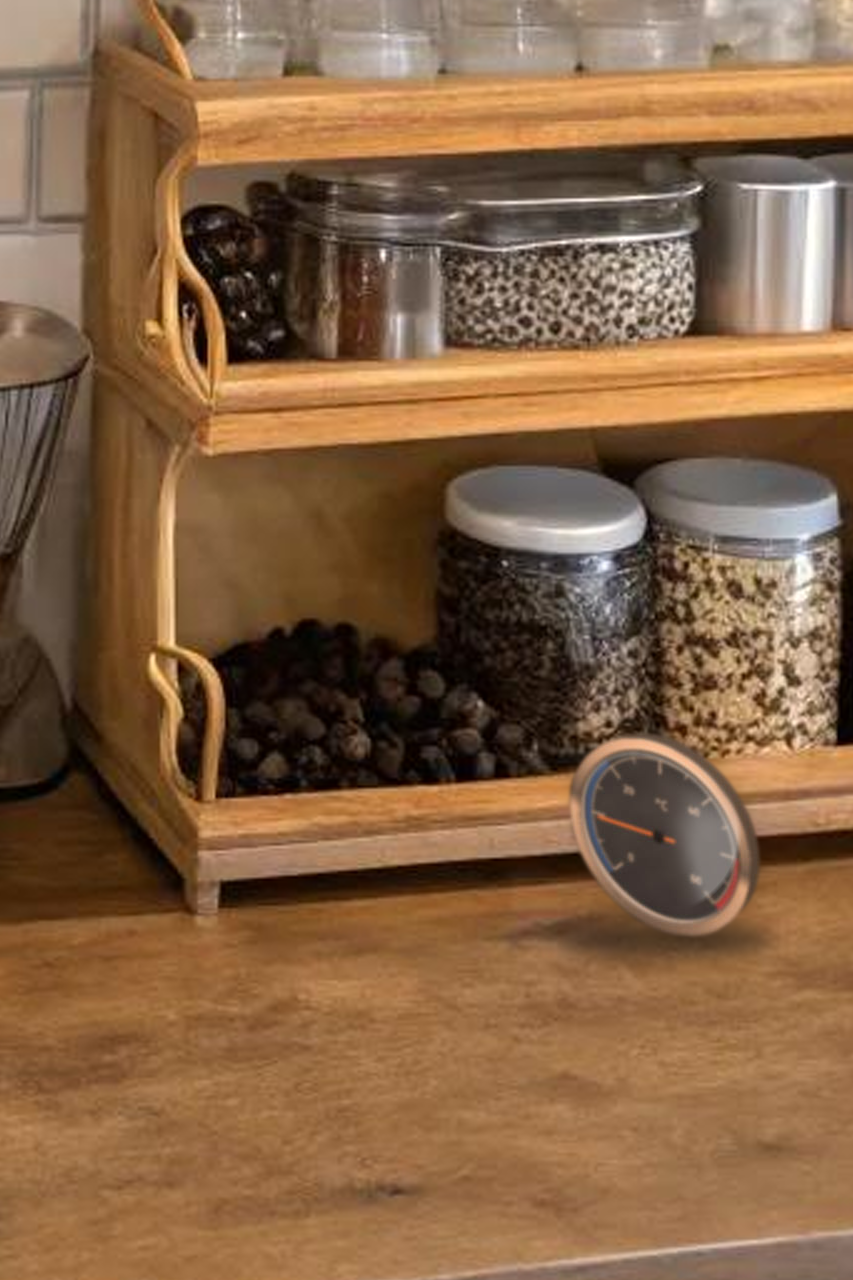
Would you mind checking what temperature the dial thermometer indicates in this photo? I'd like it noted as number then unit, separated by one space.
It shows 10 °C
